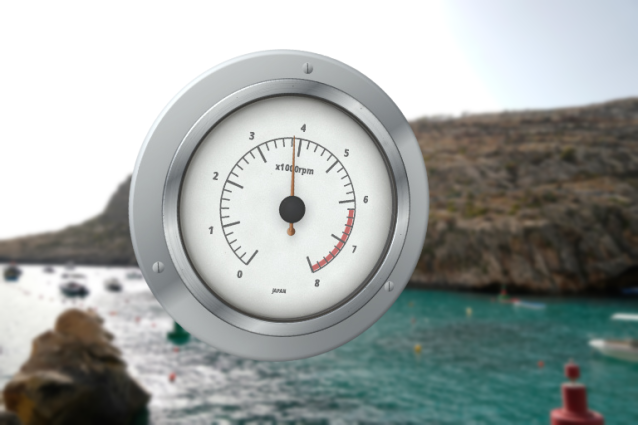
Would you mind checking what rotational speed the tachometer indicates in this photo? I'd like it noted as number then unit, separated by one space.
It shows 3800 rpm
